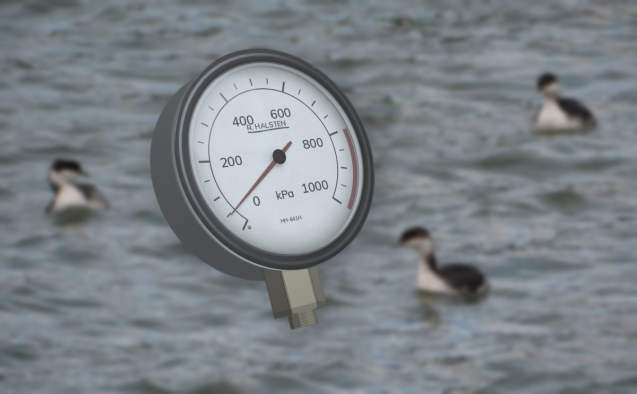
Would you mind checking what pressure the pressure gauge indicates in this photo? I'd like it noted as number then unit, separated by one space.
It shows 50 kPa
